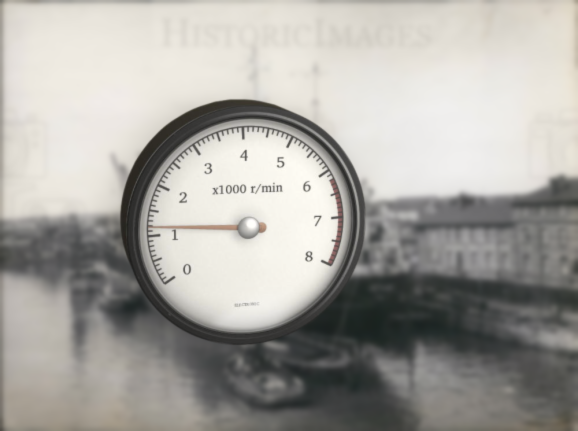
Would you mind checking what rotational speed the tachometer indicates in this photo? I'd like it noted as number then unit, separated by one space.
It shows 1200 rpm
